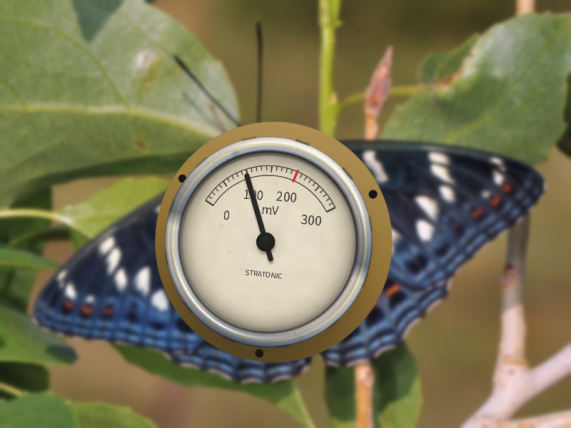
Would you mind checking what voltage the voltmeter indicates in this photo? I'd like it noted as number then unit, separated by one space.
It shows 100 mV
